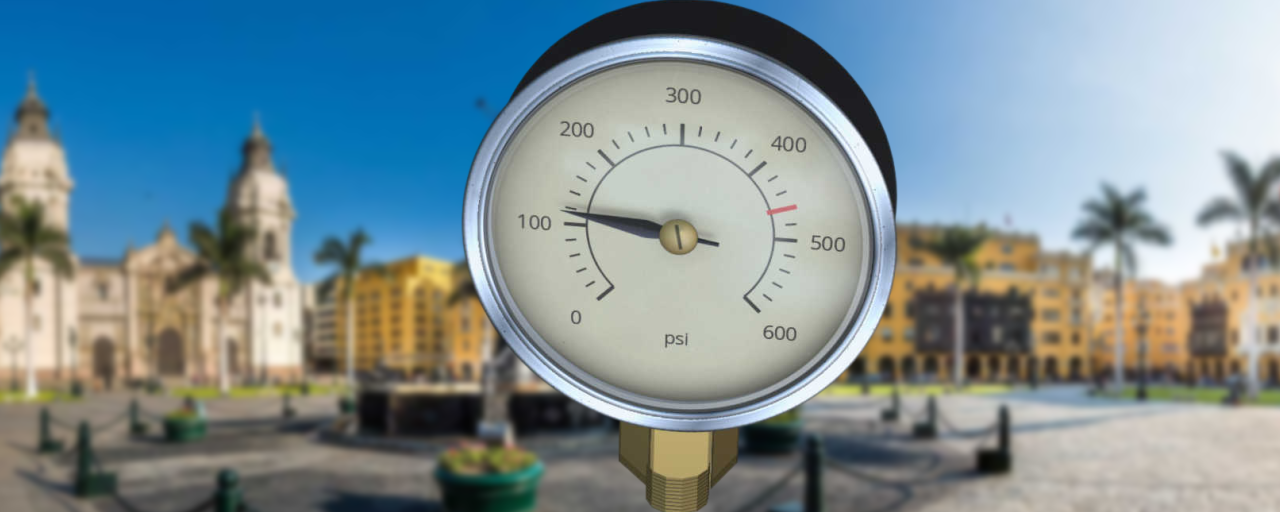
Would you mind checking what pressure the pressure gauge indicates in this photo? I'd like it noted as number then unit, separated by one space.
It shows 120 psi
